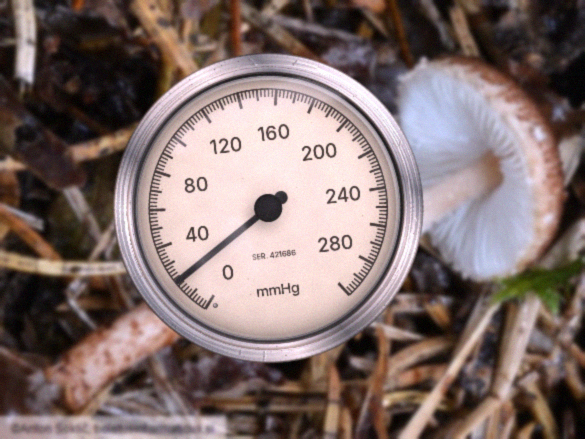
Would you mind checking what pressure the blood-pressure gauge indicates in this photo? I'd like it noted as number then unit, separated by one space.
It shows 20 mmHg
